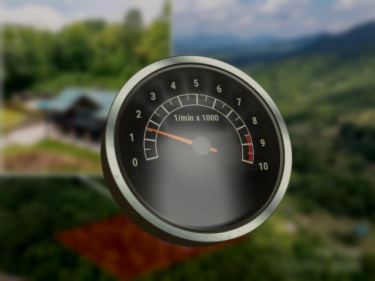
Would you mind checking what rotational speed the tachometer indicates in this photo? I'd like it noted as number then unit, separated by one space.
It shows 1500 rpm
